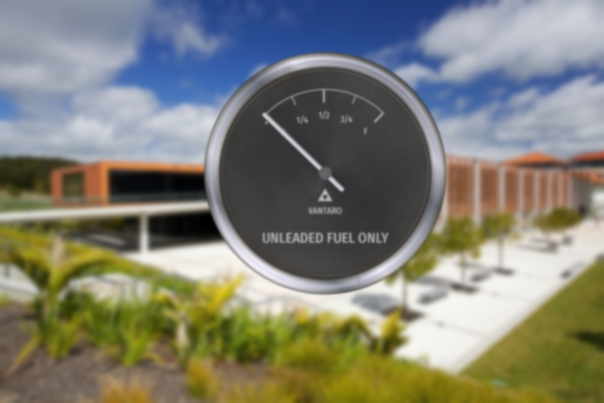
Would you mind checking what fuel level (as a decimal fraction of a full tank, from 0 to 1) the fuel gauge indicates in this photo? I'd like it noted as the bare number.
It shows 0
